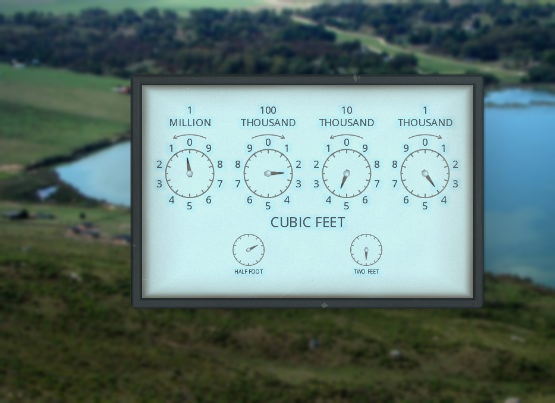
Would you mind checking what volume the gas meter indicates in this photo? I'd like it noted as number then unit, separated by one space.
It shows 24400 ft³
